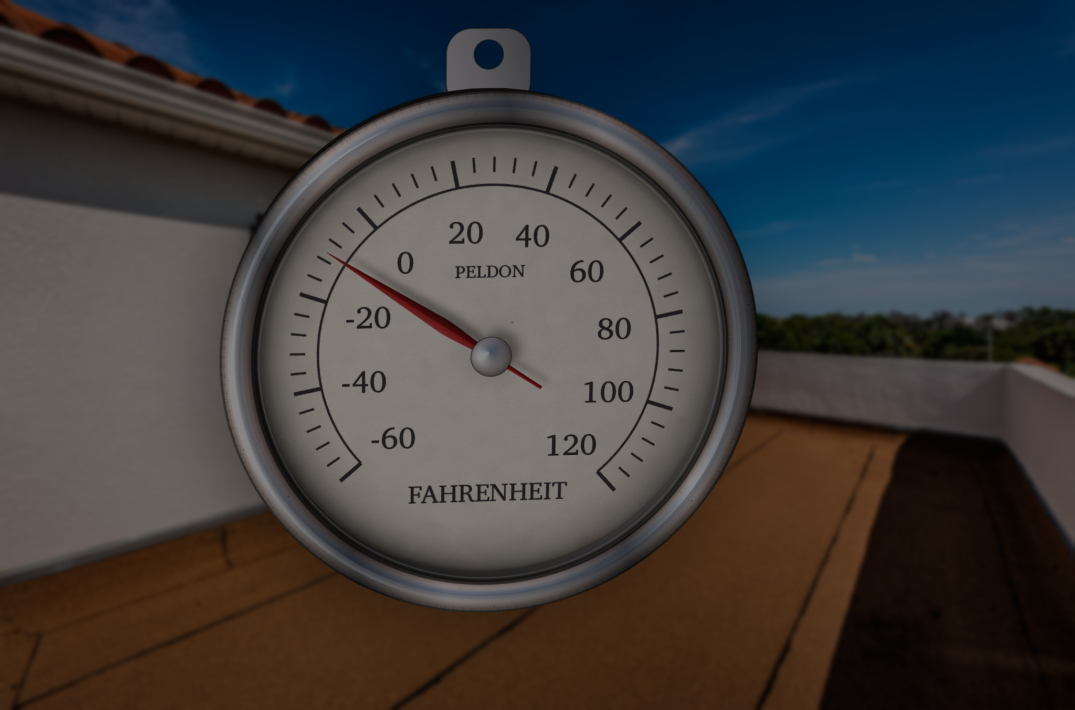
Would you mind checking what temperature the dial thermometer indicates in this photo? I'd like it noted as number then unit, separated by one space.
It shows -10 °F
